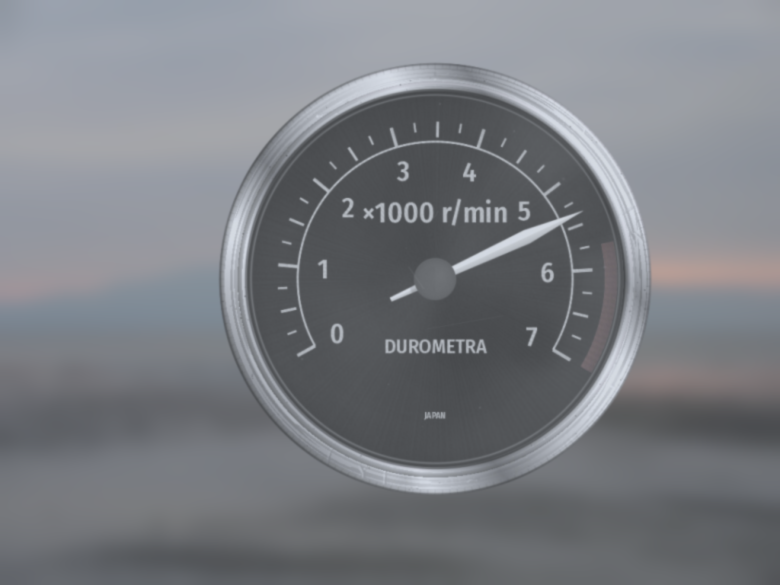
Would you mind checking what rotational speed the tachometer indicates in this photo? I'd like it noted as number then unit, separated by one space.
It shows 5375 rpm
